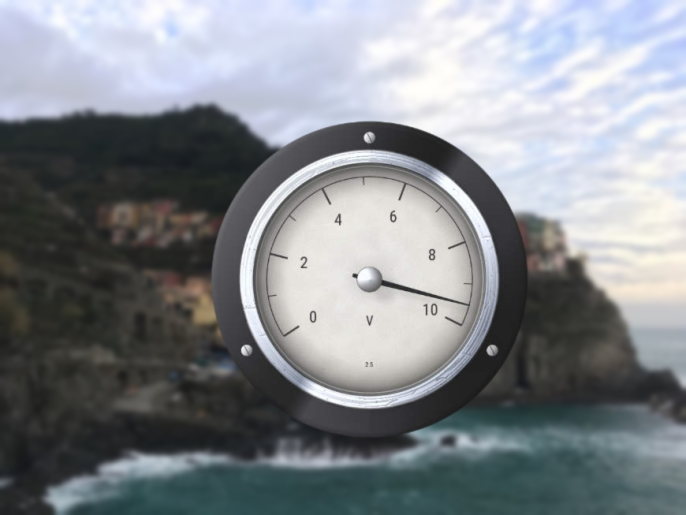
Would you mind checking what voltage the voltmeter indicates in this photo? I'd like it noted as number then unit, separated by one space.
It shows 9.5 V
